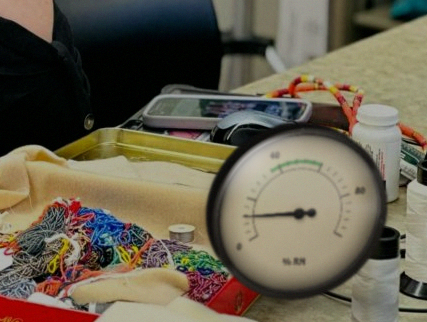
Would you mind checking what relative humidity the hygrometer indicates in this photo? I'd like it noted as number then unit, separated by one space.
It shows 12 %
